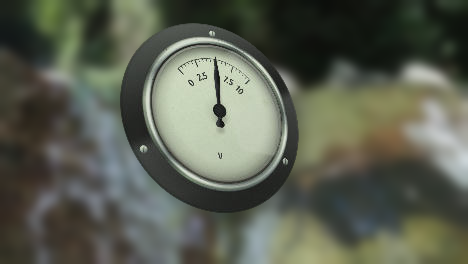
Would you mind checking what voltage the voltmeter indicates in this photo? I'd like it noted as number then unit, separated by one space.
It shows 5 V
